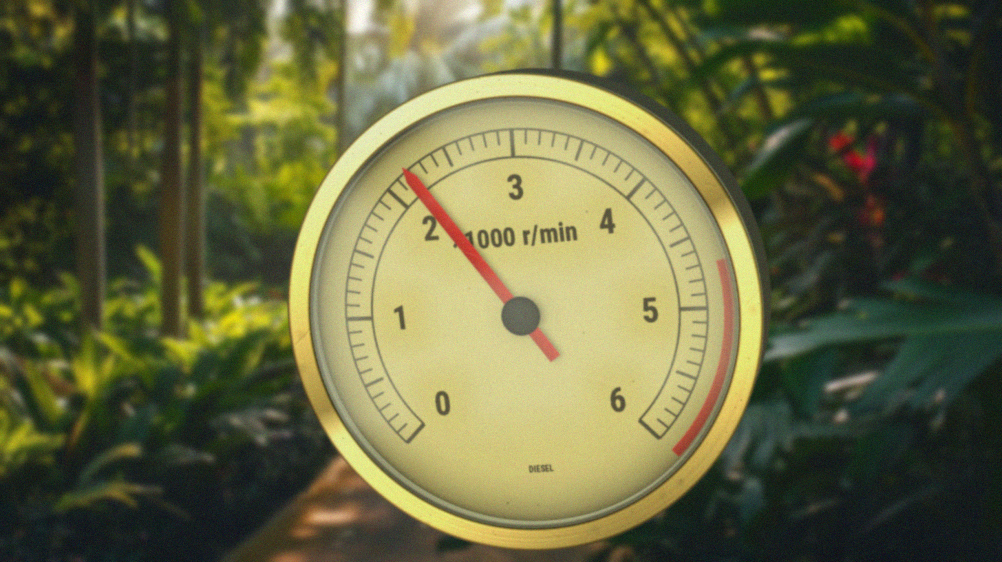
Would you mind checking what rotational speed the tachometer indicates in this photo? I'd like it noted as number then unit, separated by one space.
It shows 2200 rpm
